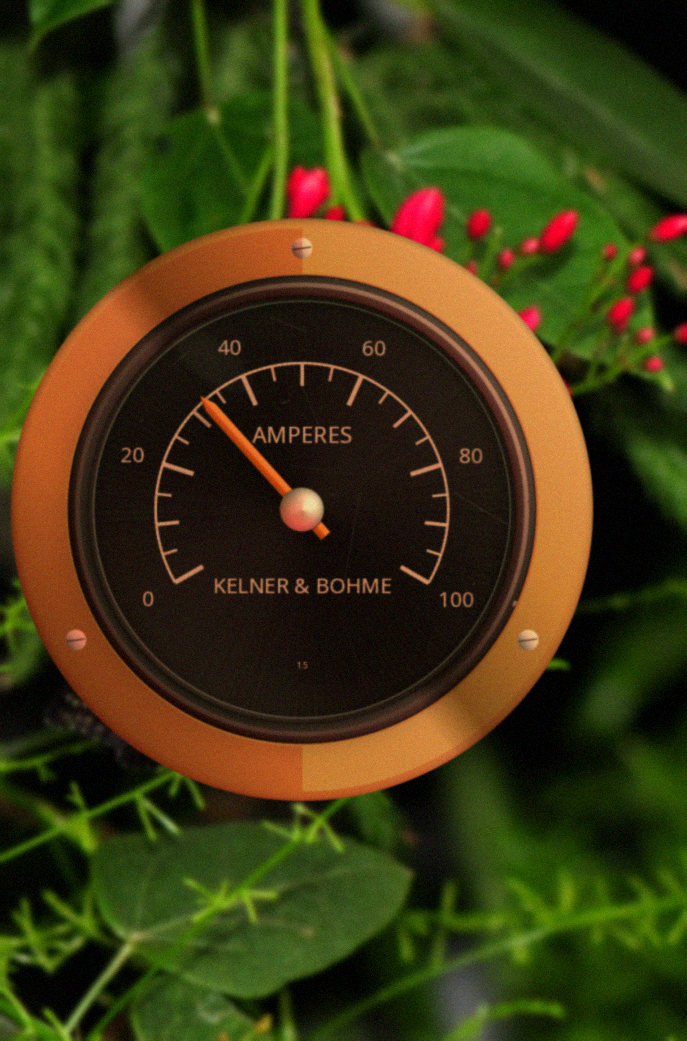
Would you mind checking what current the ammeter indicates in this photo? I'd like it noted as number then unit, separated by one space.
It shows 32.5 A
